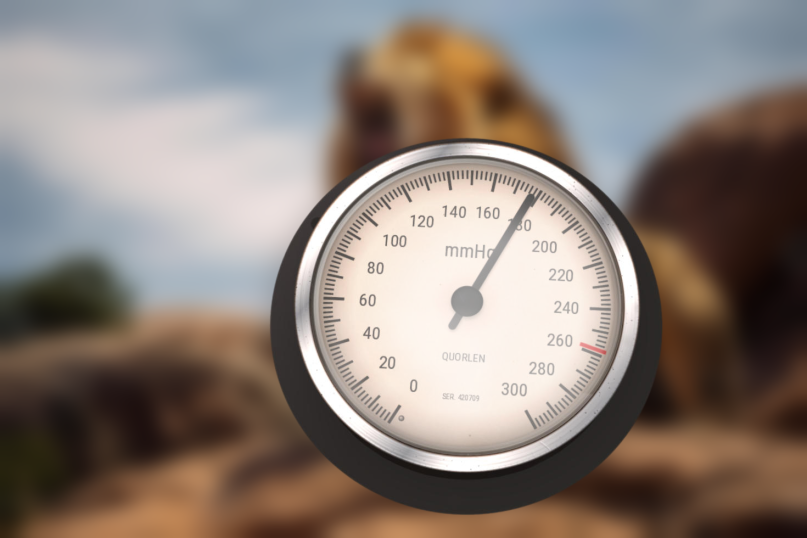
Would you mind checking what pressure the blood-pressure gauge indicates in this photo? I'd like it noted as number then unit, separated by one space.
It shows 178 mmHg
